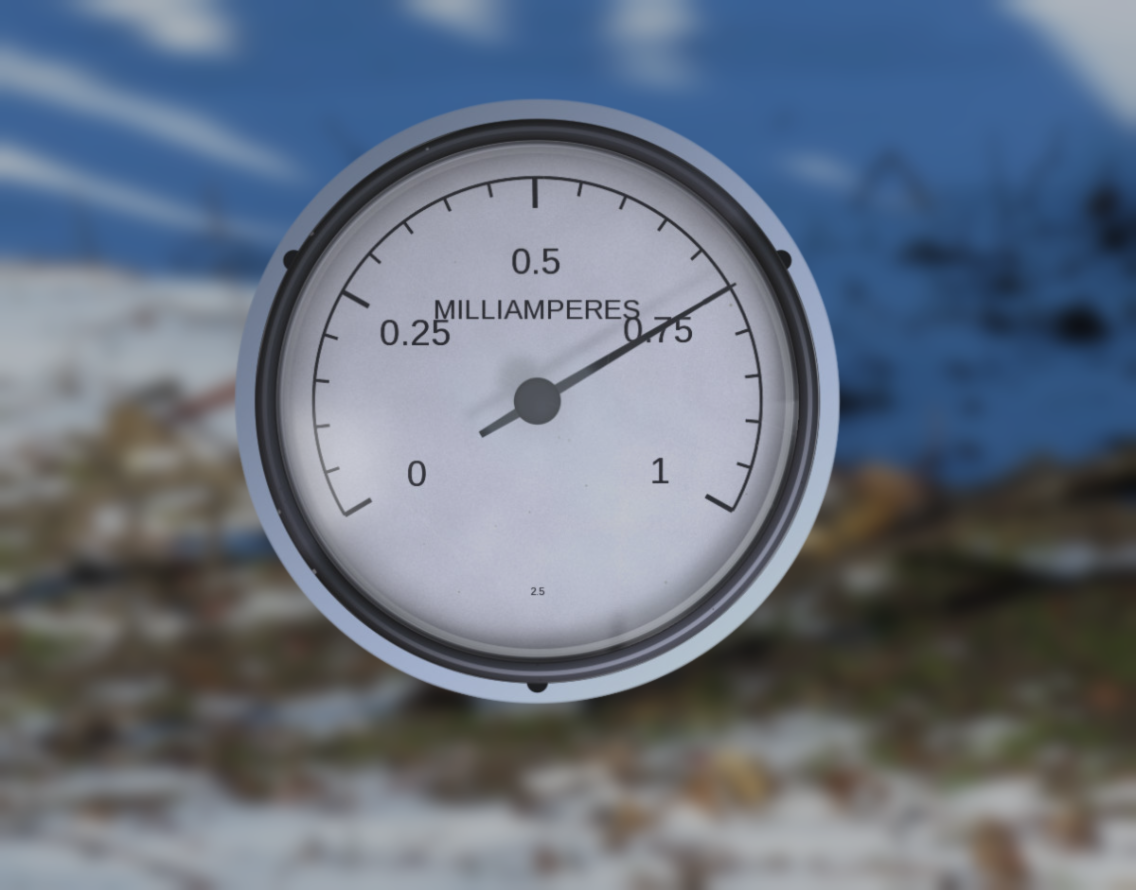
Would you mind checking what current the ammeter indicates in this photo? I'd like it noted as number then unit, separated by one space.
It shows 0.75 mA
